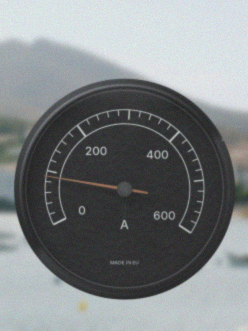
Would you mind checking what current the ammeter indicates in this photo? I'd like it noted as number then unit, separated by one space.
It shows 90 A
